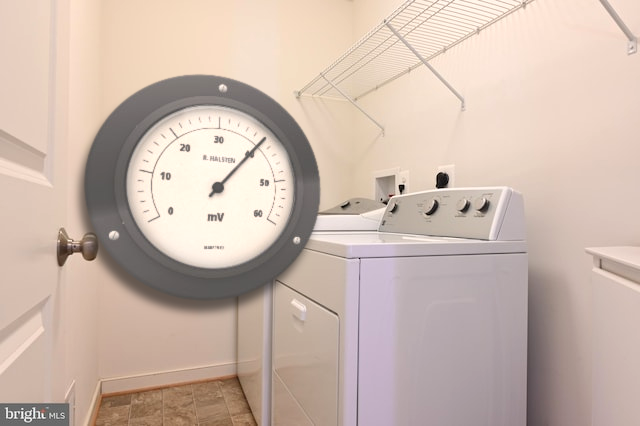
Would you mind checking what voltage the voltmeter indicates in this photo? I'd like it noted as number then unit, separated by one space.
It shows 40 mV
